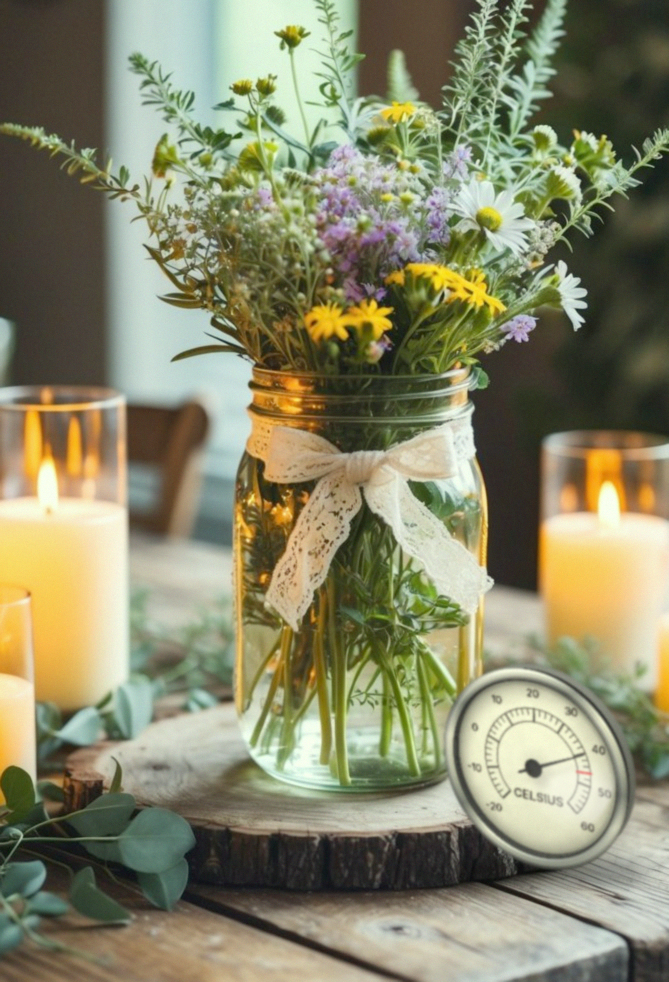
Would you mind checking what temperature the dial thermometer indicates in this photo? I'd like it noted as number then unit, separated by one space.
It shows 40 °C
